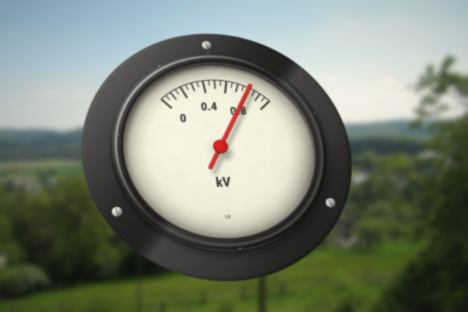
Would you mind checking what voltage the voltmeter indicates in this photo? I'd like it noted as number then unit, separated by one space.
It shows 0.8 kV
